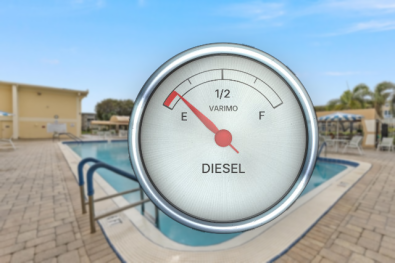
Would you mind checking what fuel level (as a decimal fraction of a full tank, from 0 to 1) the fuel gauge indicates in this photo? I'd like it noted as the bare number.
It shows 0.125
